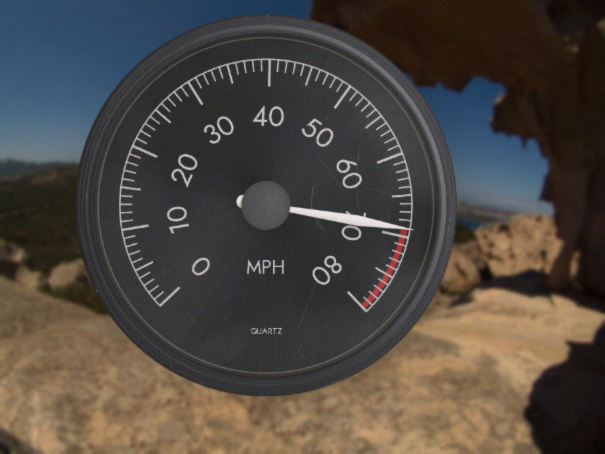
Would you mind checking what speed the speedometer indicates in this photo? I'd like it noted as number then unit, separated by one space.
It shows 69 mph
